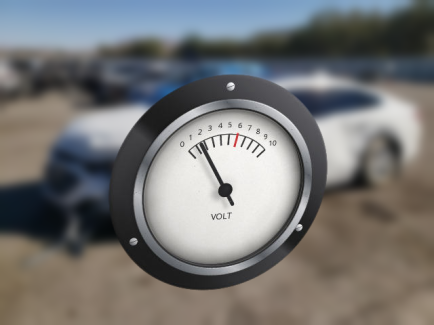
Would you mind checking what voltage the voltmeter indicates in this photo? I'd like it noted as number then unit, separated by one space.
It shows 1.5 V
